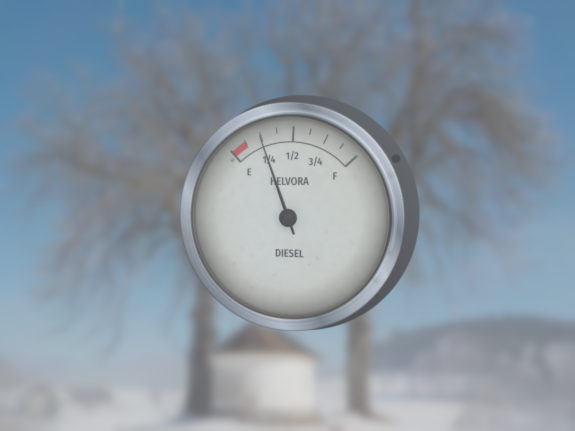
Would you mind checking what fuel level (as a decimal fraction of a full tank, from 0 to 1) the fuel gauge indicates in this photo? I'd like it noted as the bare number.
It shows 0.25
